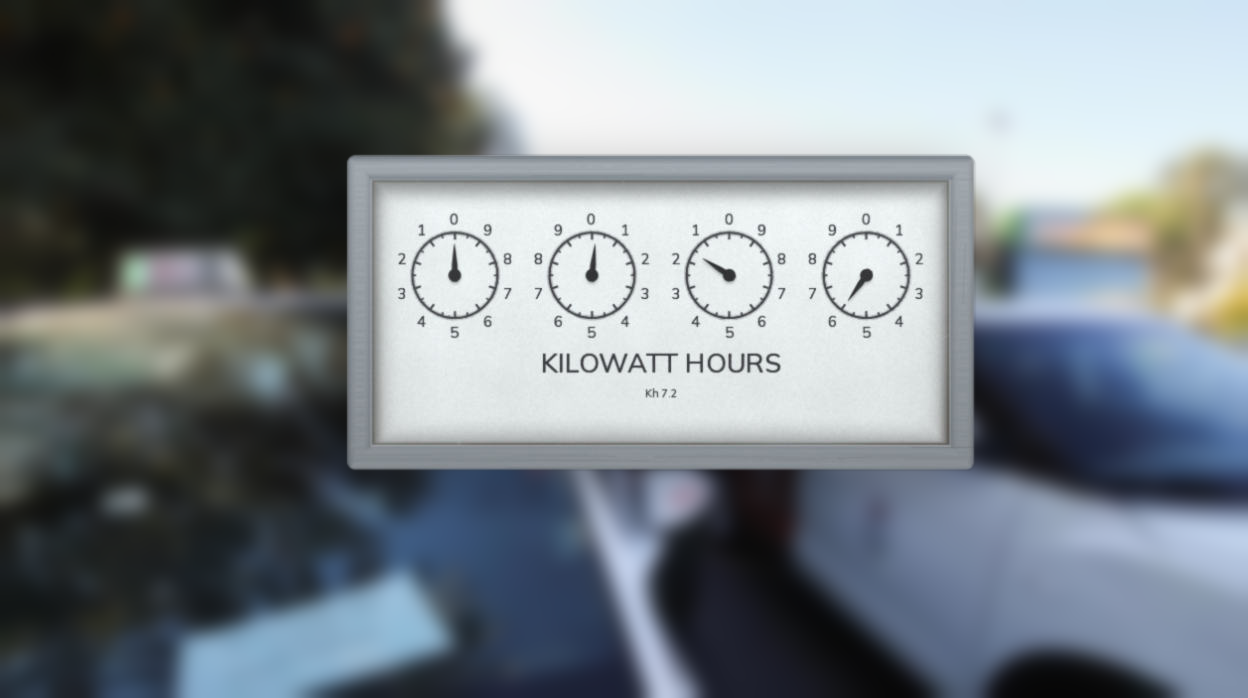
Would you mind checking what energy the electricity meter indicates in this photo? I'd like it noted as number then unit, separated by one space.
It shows 16 kWh
